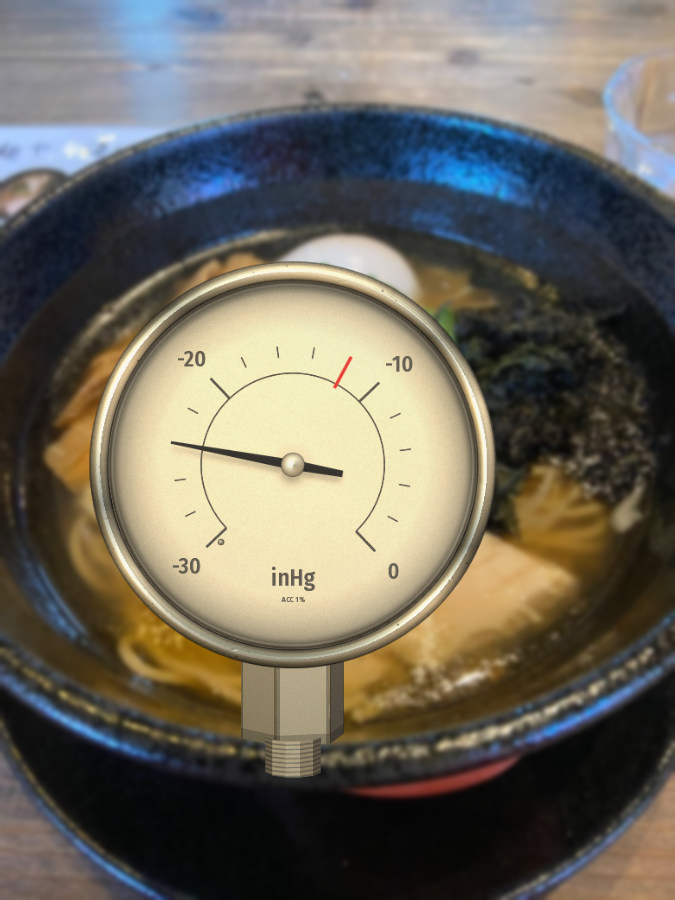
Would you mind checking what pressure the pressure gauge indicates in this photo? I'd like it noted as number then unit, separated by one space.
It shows -24 inHg
